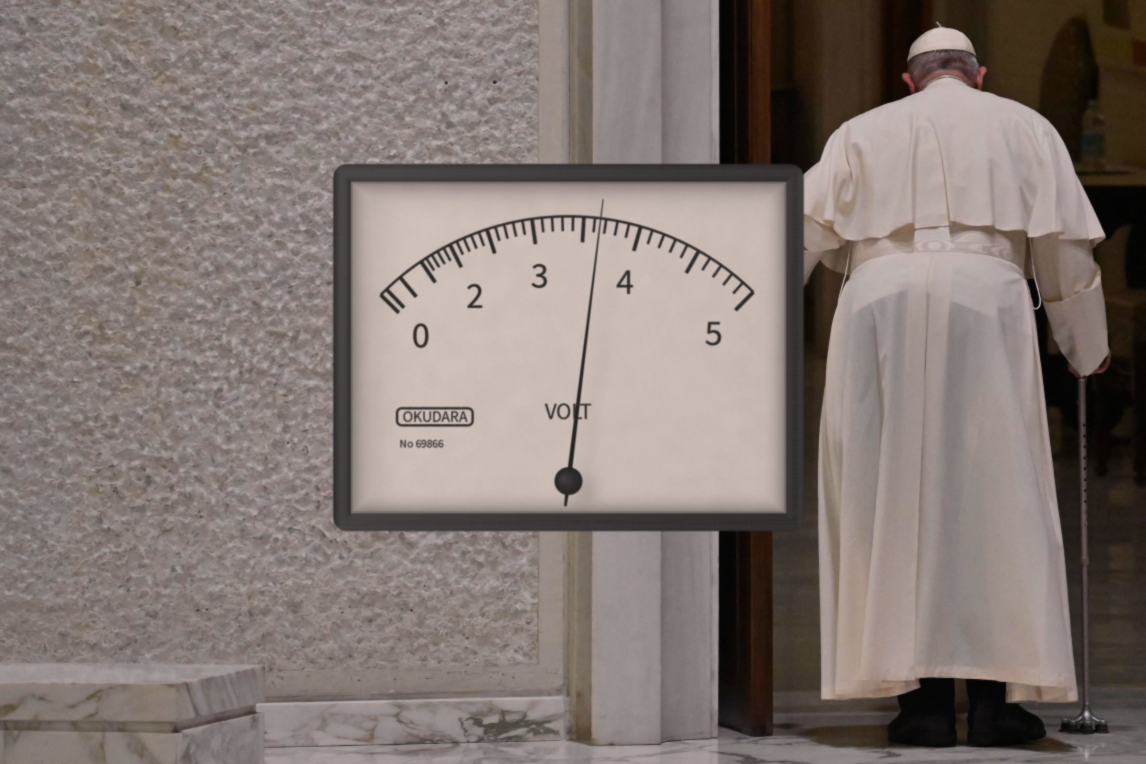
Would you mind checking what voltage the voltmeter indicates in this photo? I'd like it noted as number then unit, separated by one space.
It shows 3.65 V
